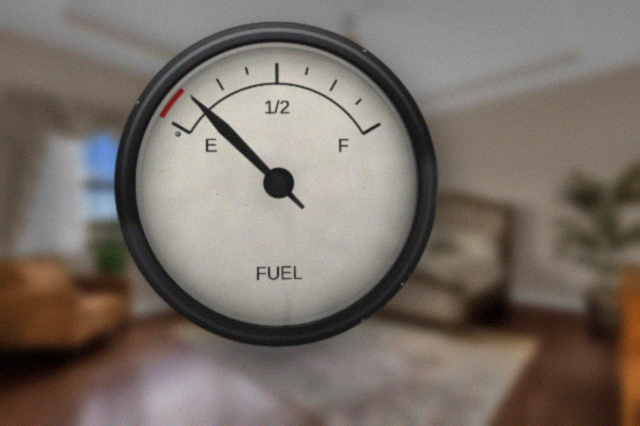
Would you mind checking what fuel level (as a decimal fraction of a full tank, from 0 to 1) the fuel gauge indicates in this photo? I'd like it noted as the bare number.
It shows 0.125
